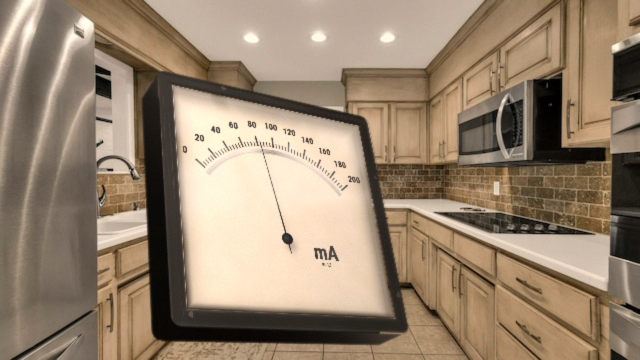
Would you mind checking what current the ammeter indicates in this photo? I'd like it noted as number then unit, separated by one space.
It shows 80 mA
